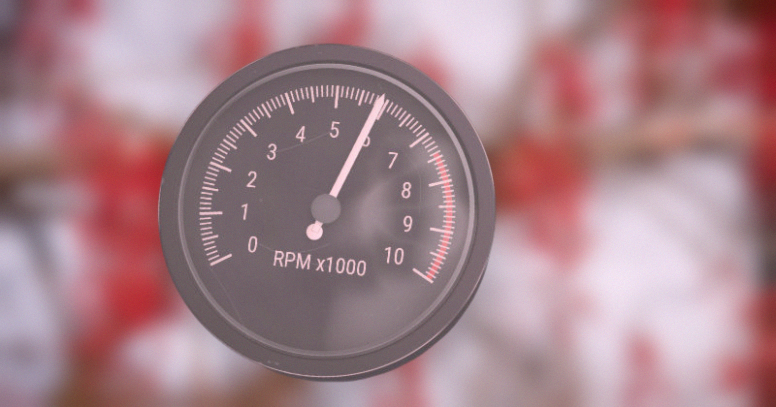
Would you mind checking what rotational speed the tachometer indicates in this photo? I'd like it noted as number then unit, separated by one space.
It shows 5900 rpm
